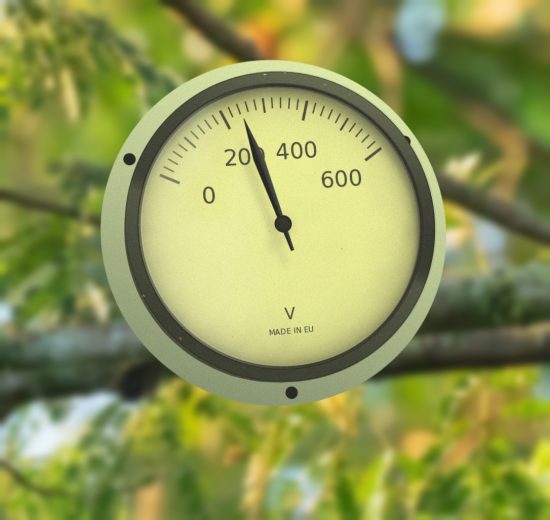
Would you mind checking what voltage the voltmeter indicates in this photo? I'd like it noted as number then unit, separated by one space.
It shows 240 V
